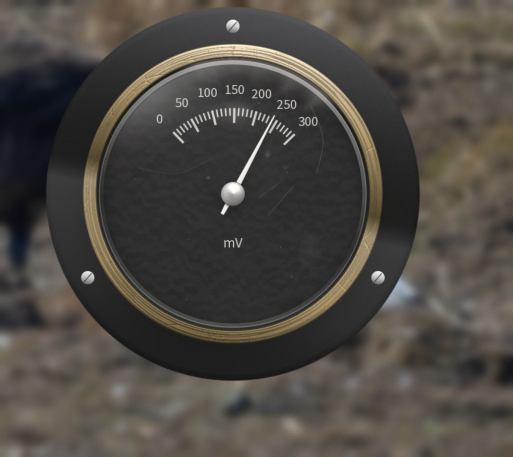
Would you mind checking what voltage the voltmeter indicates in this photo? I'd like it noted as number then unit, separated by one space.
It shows 240 mV
